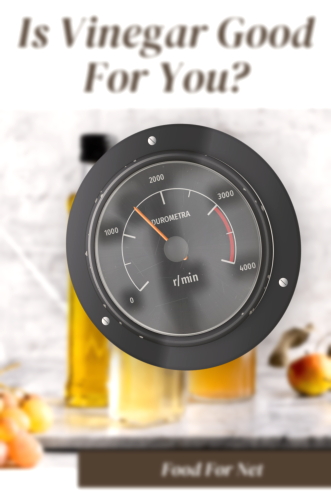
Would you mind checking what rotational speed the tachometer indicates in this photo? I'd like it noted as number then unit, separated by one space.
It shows 1500 rpm
